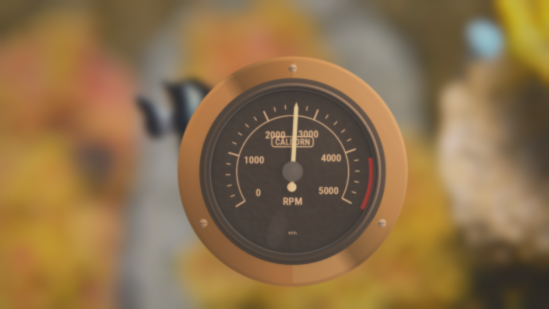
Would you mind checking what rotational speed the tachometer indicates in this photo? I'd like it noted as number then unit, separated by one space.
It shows 2600 rpm
